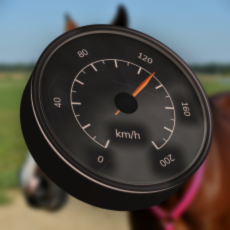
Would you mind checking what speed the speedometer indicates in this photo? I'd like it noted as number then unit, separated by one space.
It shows 130 km/h
